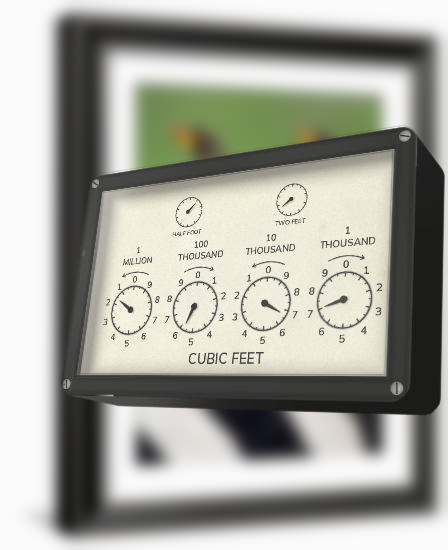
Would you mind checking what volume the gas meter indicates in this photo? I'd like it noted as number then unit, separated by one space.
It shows 156700 ft³
